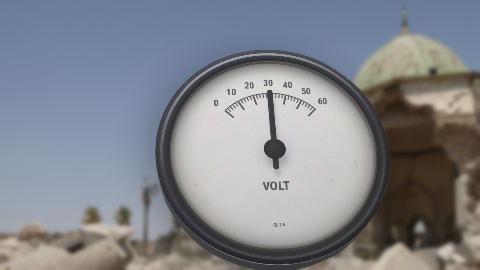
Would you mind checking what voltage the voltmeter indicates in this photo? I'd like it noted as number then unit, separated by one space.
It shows 30 V
